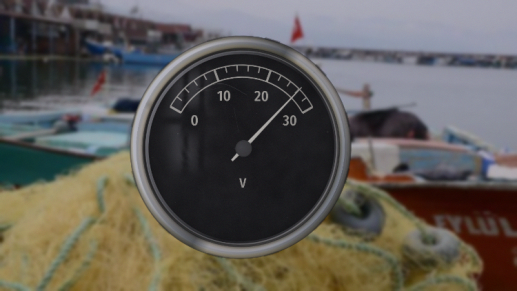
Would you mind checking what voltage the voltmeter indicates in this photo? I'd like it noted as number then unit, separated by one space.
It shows 26 V
